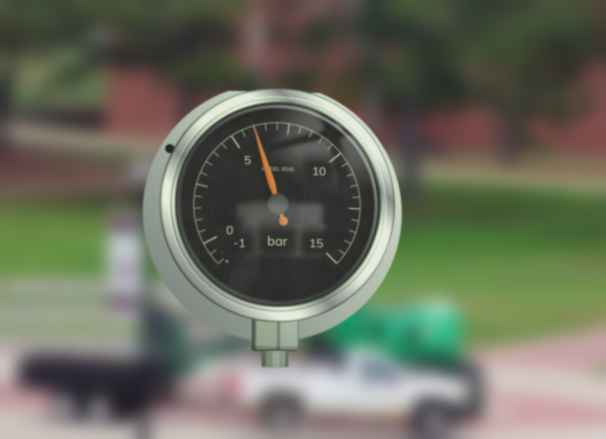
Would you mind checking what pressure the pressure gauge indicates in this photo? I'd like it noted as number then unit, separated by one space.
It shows 6 bar
